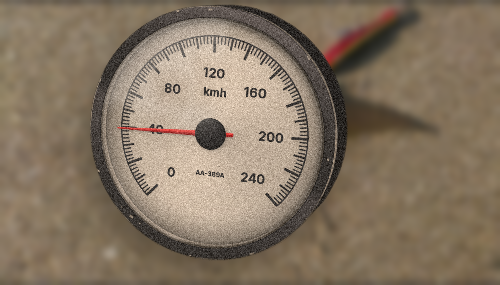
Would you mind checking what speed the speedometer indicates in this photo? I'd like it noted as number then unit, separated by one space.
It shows 40 km/h
